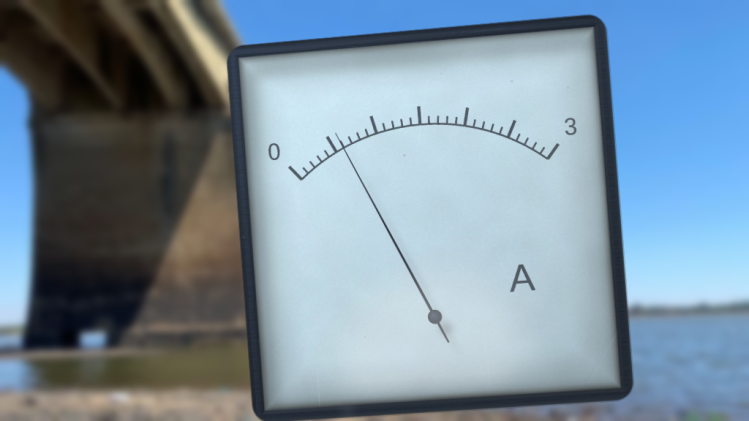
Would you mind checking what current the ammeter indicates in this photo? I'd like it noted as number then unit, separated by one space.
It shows 0.6 A
